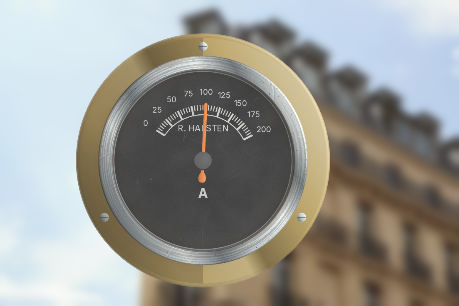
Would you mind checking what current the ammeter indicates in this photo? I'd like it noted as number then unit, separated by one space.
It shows 100 A
